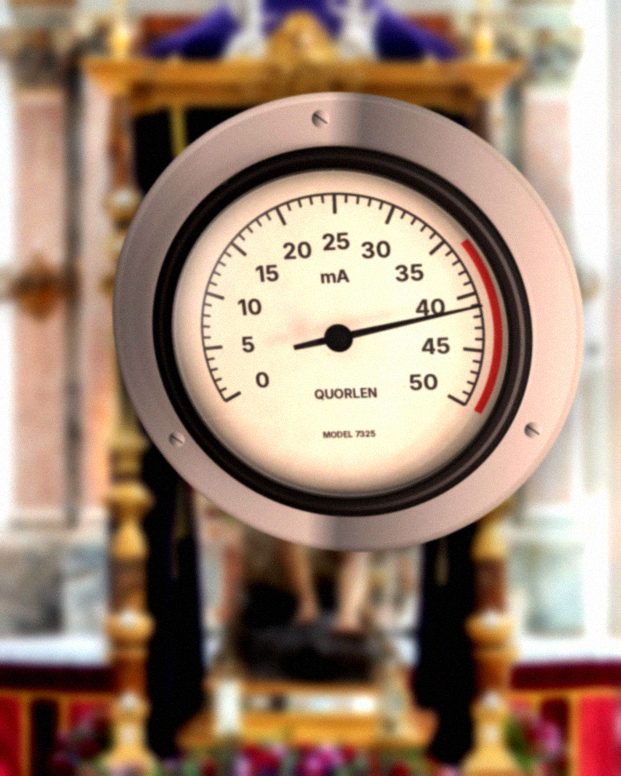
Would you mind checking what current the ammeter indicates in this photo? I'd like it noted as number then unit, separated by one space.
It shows 41 mA
